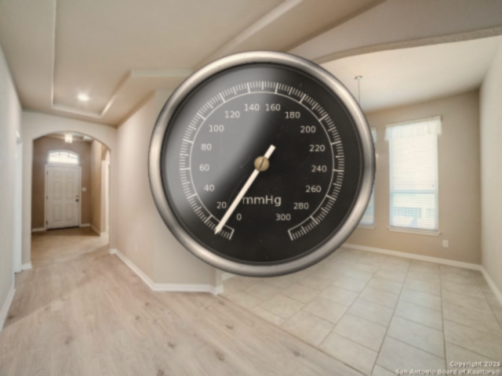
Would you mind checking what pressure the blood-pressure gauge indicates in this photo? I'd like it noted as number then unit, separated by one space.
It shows 10 mmHg
